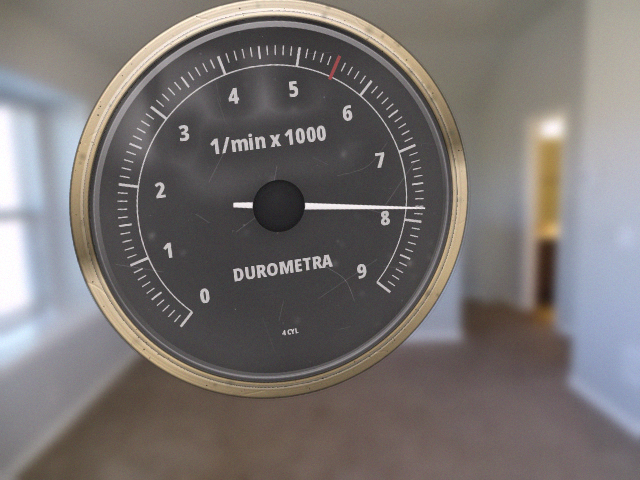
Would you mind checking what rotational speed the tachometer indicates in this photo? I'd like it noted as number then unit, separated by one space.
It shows 7800 rpm
